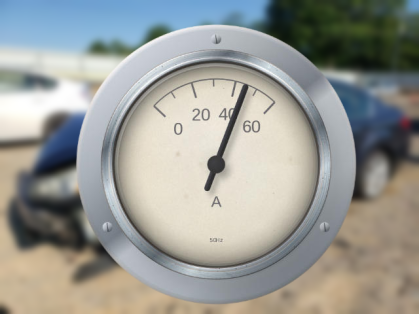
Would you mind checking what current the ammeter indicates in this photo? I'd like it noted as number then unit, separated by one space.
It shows 45 A
